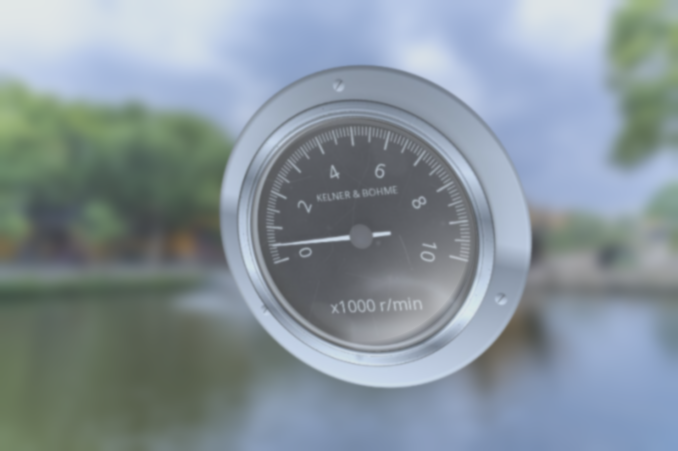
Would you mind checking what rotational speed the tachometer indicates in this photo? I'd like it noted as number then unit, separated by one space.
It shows 500 rpm
